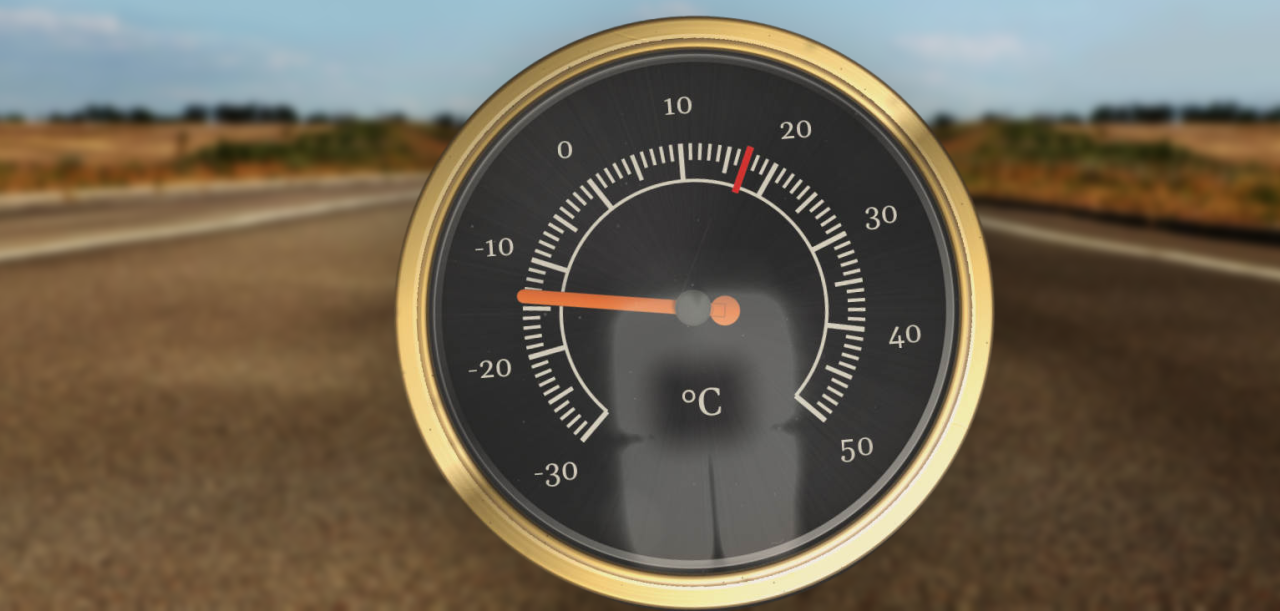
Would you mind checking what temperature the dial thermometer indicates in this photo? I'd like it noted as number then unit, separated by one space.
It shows -14 °C
